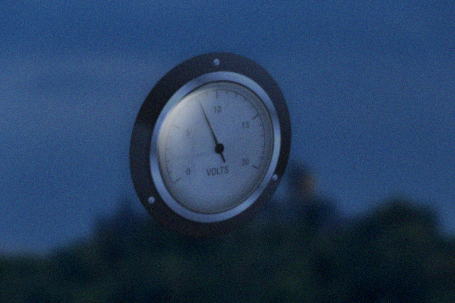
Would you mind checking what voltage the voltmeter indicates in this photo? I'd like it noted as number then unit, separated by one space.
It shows 8 V
